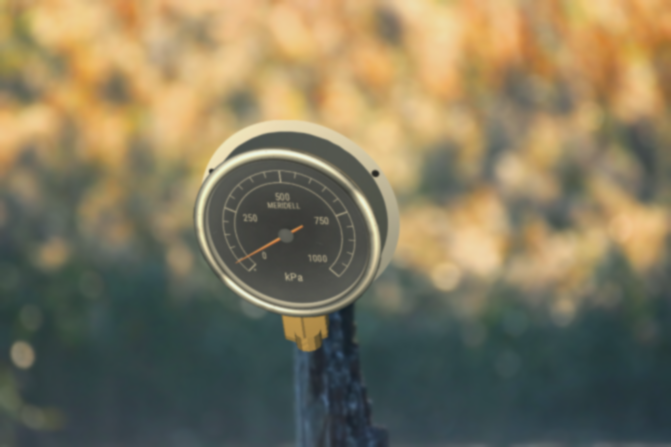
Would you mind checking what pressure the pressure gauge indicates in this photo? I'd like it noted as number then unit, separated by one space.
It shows 50 kPa
